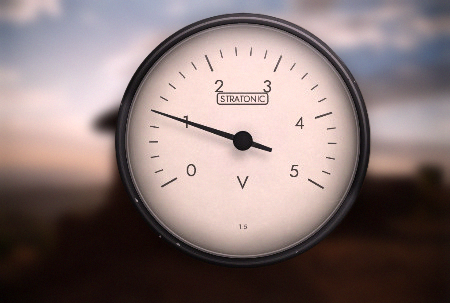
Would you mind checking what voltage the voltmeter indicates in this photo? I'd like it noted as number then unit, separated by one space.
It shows 1 V
